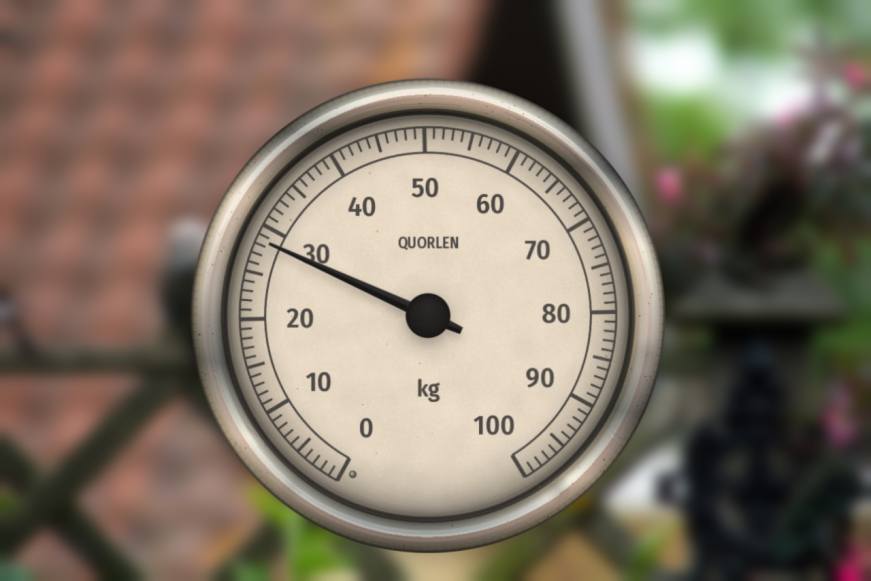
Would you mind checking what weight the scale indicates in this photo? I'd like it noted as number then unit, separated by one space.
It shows 28.5 kg
